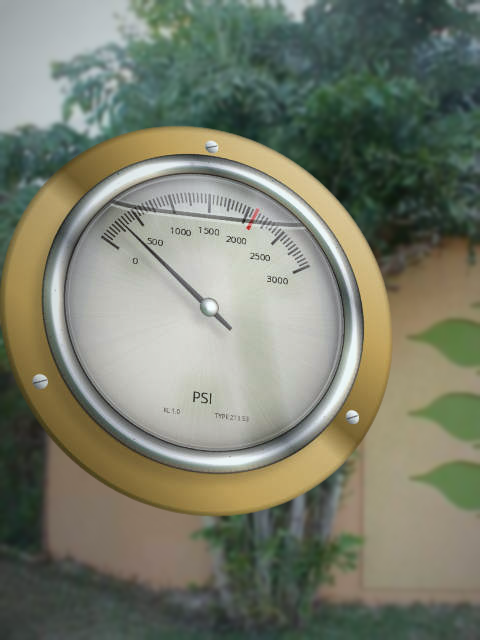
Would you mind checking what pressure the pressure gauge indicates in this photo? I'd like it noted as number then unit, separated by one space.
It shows 250 psi
